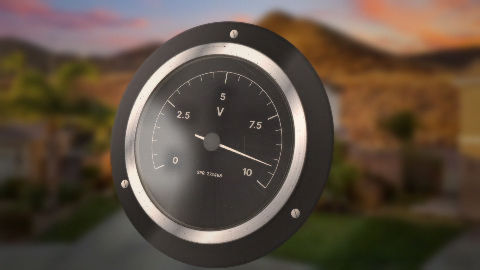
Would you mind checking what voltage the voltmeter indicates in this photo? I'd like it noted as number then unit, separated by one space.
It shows 9.25 V
